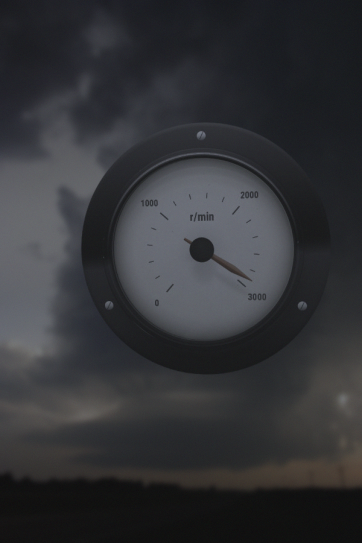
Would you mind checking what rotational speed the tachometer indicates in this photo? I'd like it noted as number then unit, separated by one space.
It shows 2900 rpm
